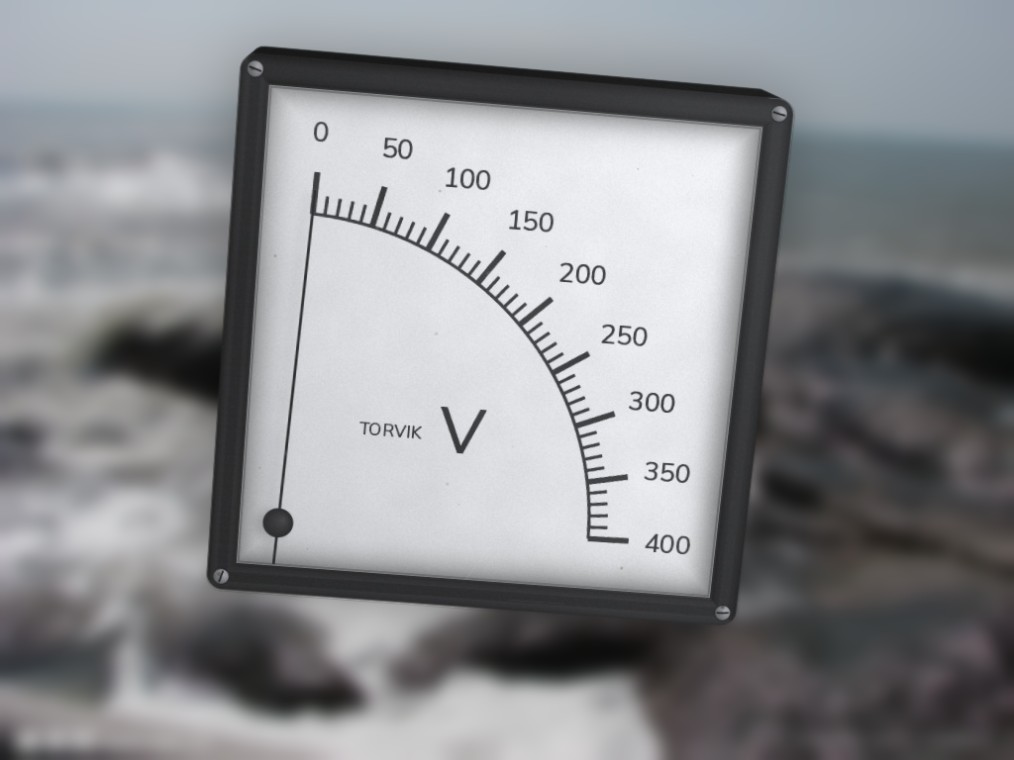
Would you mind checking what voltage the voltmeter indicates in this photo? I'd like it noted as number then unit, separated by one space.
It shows 0 V
